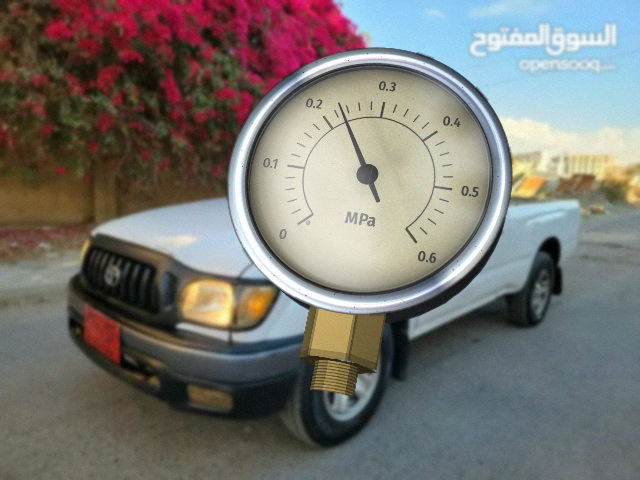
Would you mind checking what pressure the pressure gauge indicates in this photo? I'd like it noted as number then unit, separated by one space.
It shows 0.23 MPa
